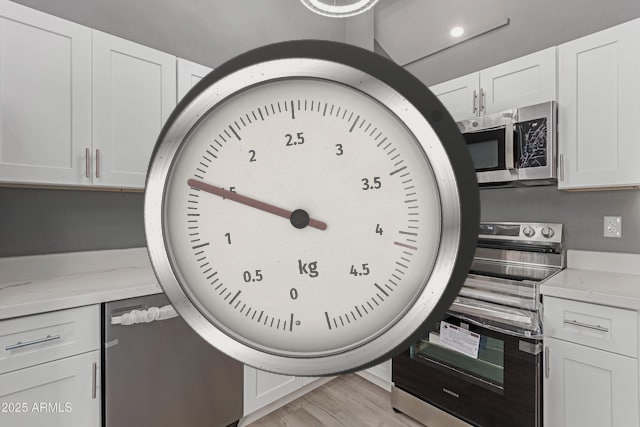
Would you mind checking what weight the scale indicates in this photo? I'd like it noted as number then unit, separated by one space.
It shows 1.5 kg
